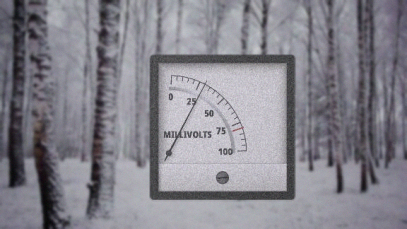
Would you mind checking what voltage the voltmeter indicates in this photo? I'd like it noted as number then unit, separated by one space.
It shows 30 mV
